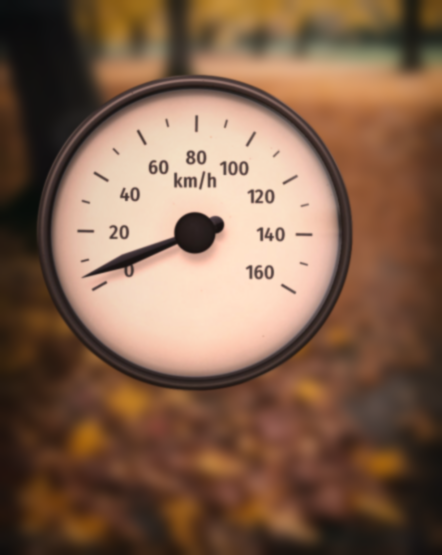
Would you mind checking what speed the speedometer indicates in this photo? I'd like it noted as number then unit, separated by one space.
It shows 5 km/h
